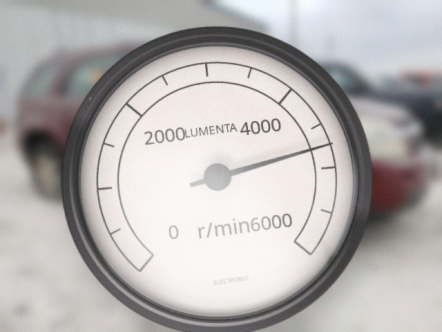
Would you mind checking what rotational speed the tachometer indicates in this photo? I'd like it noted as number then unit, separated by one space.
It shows 4750 rpm
